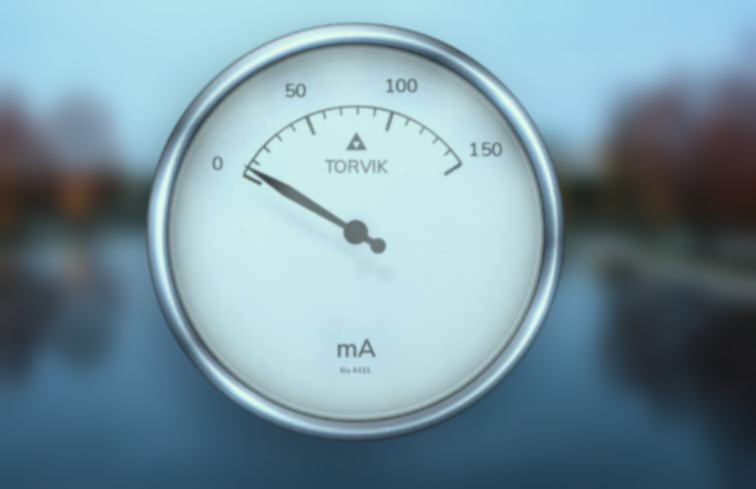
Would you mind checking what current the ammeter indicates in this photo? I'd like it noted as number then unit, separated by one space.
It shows 5 mA
